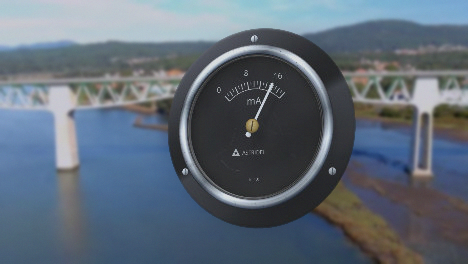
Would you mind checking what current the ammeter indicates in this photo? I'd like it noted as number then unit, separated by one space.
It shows 16 mA
